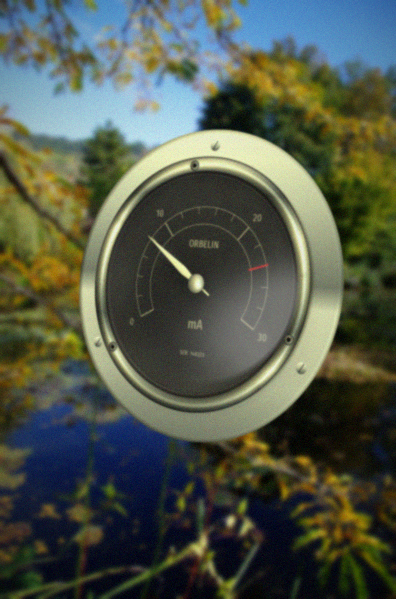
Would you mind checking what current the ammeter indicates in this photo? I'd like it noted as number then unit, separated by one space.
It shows 8 mA
